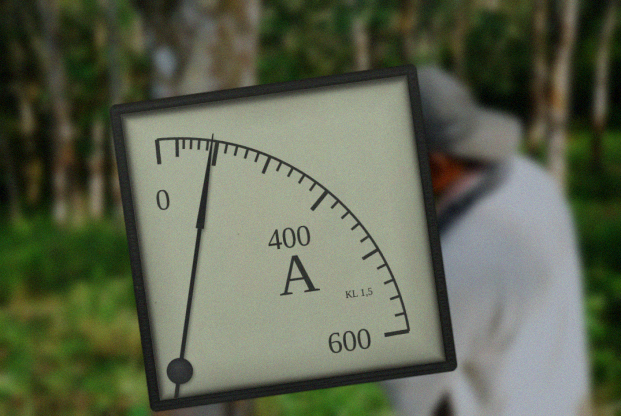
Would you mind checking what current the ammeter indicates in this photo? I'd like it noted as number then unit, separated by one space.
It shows 190 A
